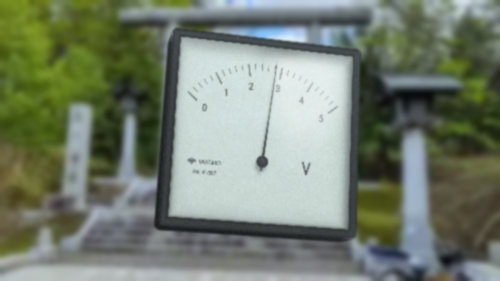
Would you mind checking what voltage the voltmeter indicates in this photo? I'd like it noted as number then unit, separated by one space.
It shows 2.8 V
